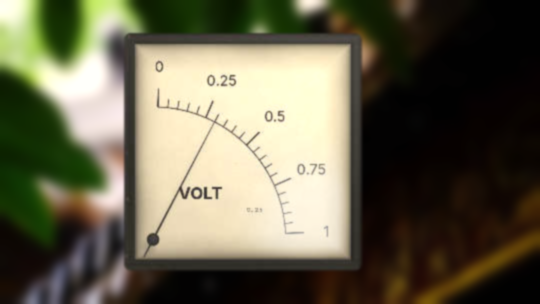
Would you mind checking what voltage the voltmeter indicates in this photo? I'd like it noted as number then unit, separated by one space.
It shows 0.3 V
